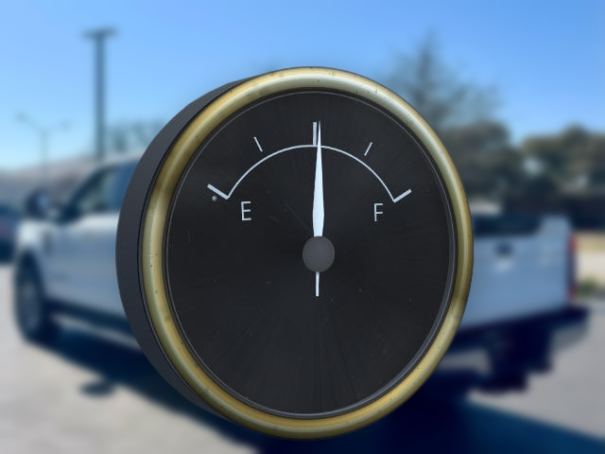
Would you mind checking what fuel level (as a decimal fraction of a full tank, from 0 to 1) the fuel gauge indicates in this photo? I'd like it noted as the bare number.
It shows 0.5
